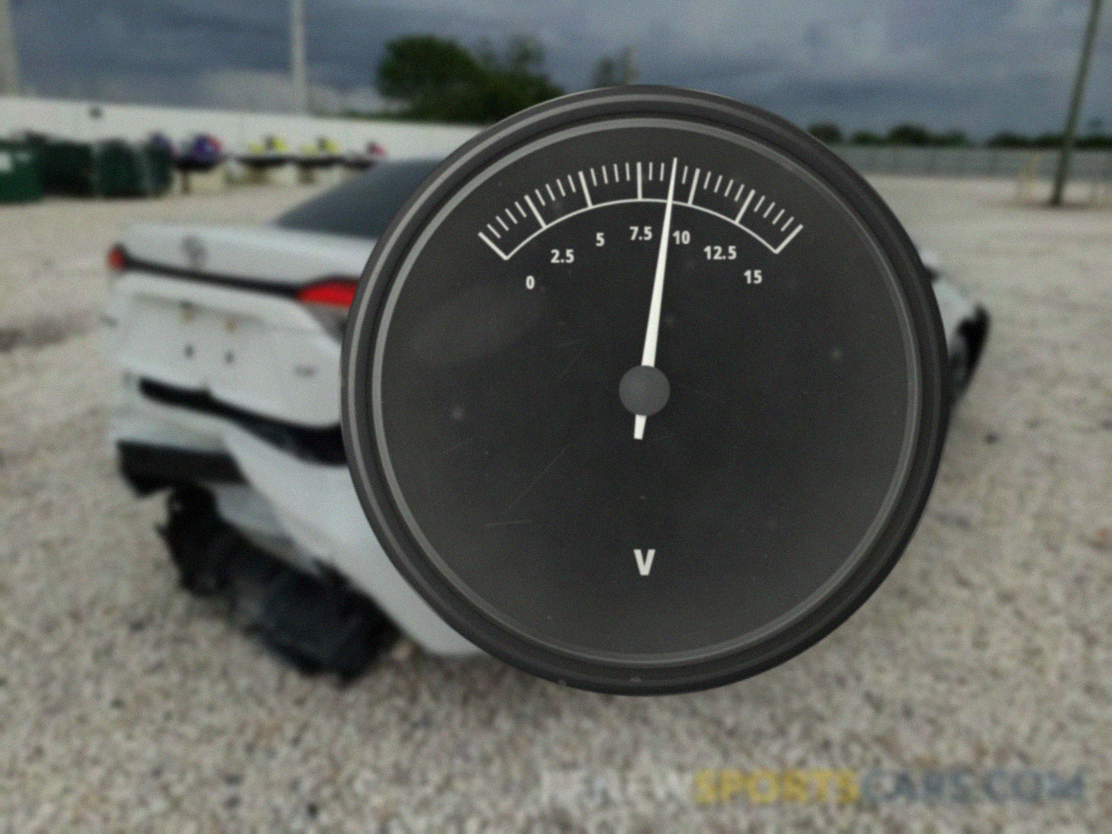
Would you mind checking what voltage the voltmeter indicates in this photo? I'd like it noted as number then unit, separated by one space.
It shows 9 V
